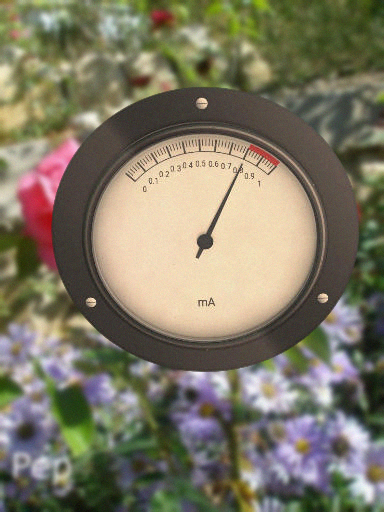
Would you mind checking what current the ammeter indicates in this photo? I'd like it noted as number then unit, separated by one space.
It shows 0.8 mA
